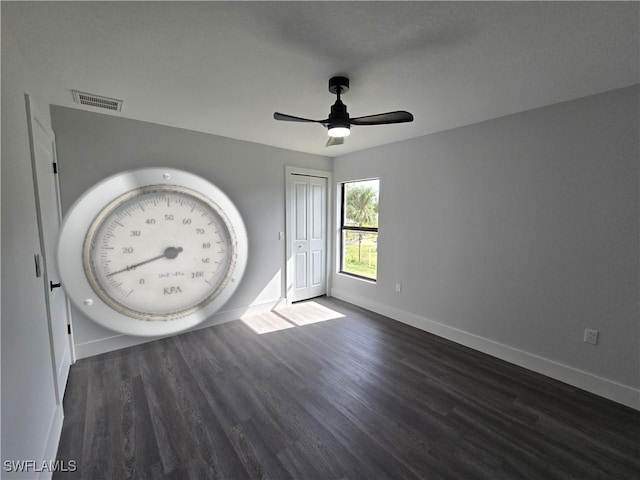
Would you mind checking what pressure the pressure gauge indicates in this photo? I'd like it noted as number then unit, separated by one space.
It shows 10 kPa
